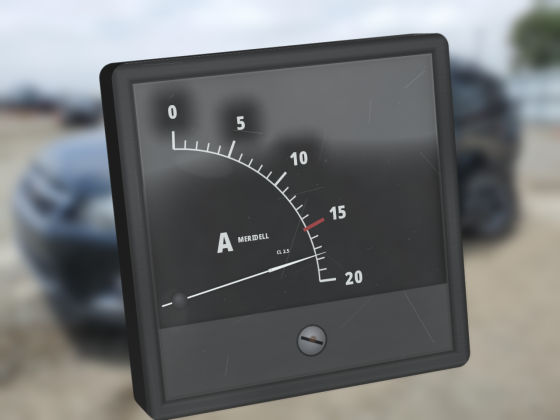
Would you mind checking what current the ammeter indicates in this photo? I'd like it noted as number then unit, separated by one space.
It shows 17.5 A
